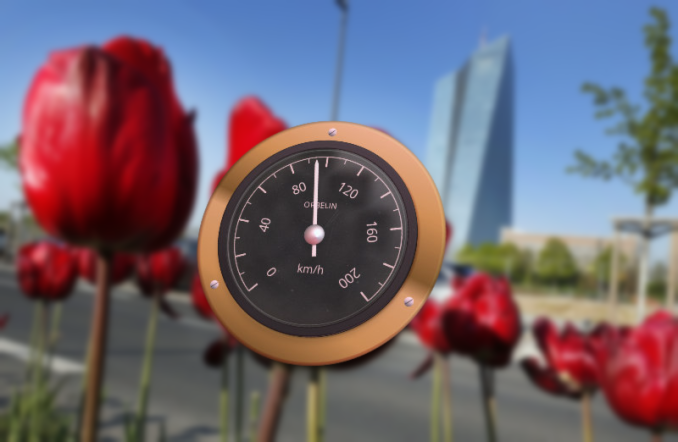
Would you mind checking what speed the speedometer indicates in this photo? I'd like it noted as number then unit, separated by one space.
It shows 95 km/h
